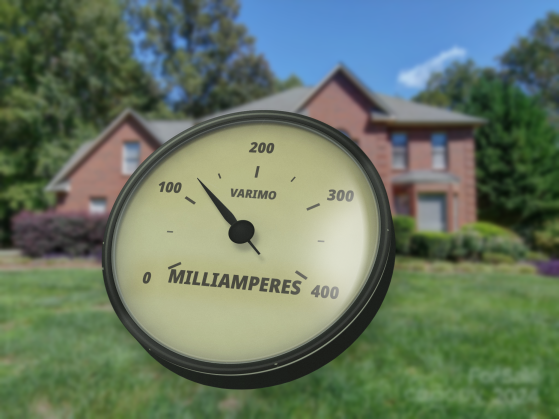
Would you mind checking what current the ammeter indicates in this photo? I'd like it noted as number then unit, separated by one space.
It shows 125 mA
